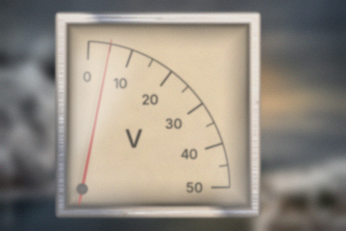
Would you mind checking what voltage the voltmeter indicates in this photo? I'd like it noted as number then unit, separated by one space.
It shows 5 V
